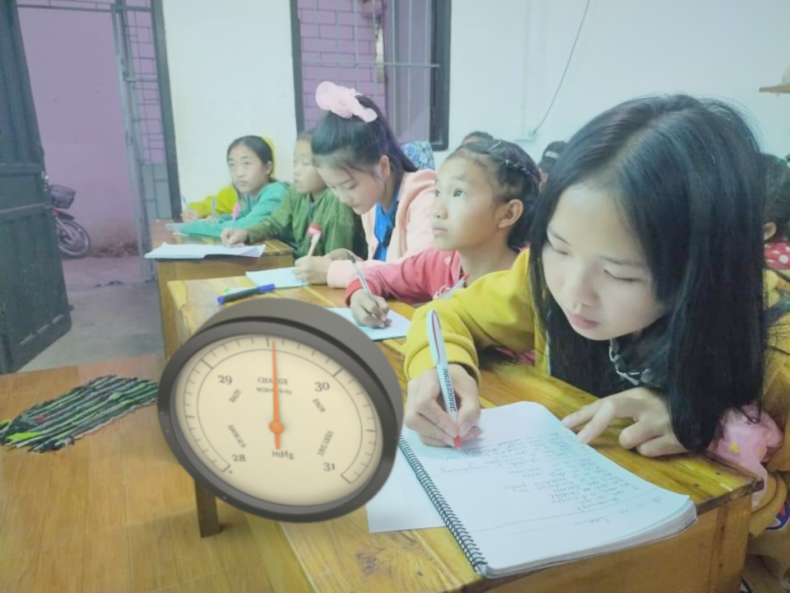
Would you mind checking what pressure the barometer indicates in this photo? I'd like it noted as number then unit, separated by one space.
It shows 29.55 inHg
